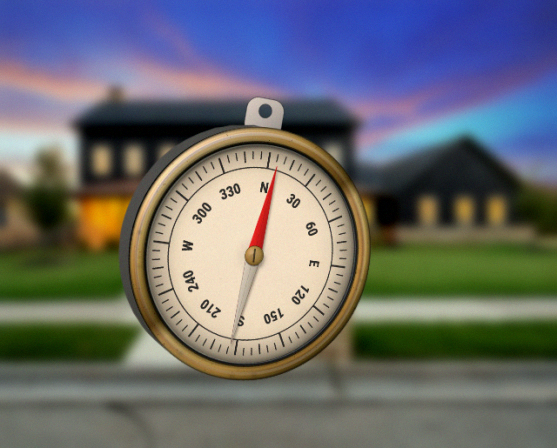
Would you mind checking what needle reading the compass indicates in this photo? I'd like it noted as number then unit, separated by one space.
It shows 5 °
